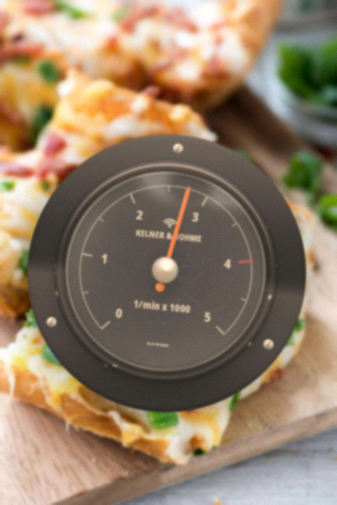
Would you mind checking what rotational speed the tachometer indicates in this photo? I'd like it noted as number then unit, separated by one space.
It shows 2750 rpm
